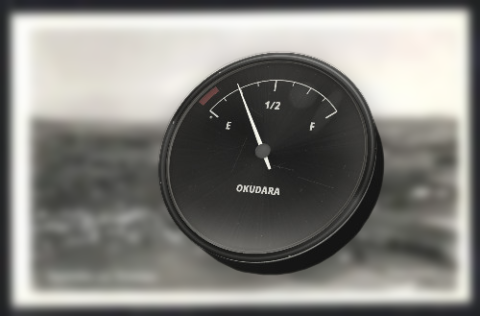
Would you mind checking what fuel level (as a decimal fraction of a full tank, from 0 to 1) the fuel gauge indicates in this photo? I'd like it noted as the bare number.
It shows 0.25
